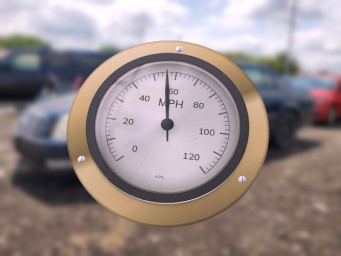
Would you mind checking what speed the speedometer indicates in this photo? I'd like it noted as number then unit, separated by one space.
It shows 56 mph
